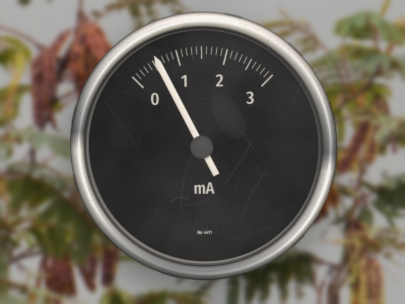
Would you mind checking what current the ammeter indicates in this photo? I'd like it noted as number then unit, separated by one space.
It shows 0.6 mA
